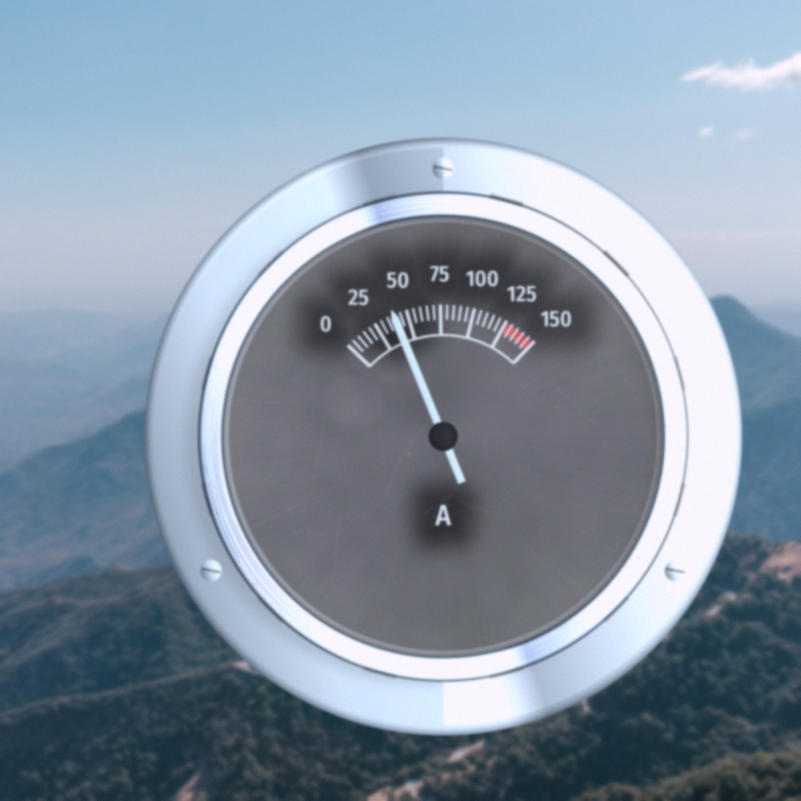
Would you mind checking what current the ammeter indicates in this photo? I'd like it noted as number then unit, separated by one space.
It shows 40 A
